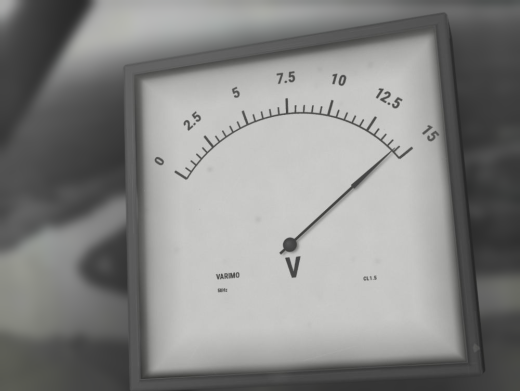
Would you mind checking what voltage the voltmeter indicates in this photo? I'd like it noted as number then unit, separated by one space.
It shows 14.5 V
